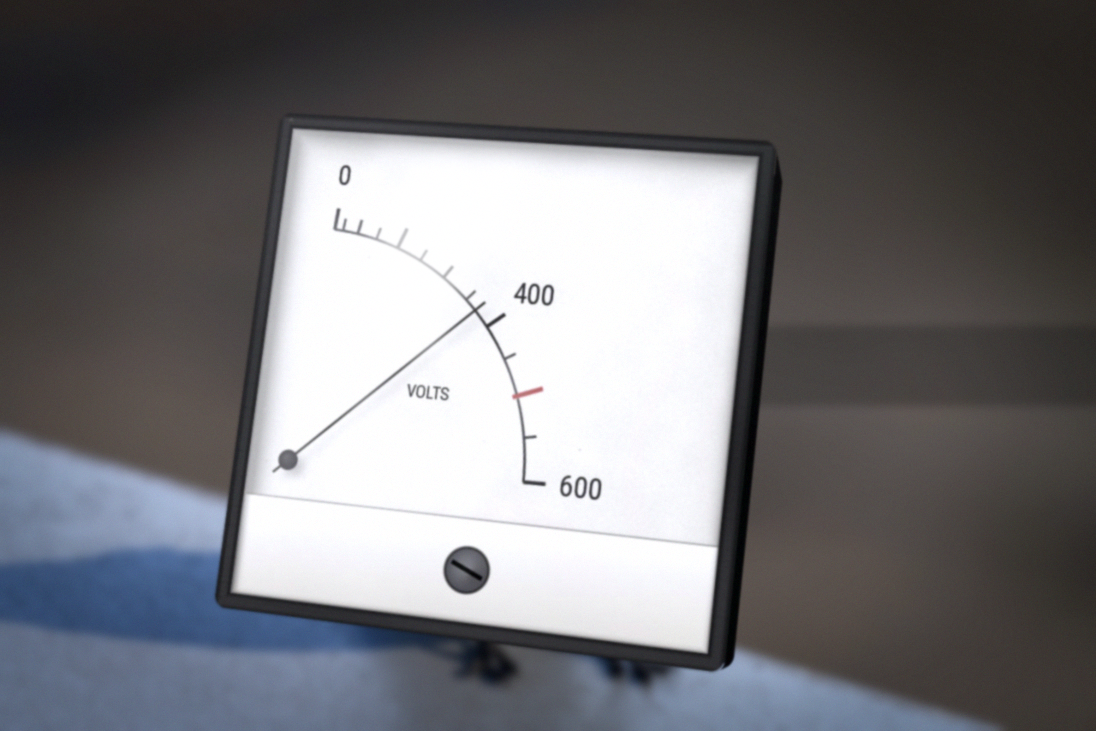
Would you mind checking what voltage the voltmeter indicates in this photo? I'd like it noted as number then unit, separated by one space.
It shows 375 V
